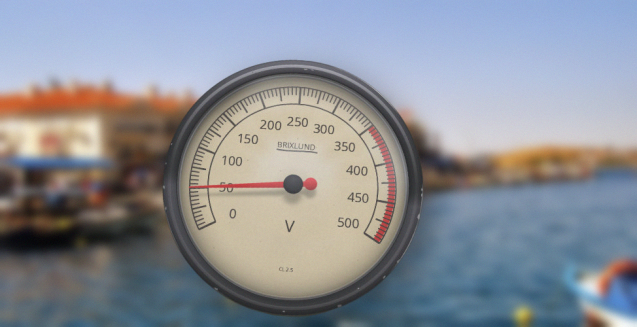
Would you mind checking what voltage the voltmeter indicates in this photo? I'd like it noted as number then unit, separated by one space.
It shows 50 V
